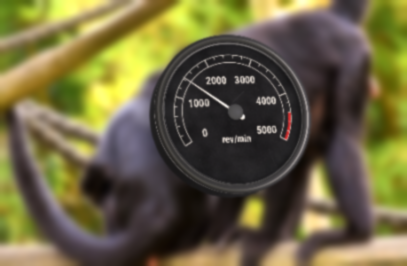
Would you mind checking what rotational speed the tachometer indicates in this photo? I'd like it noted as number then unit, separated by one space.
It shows 1400 rpm
